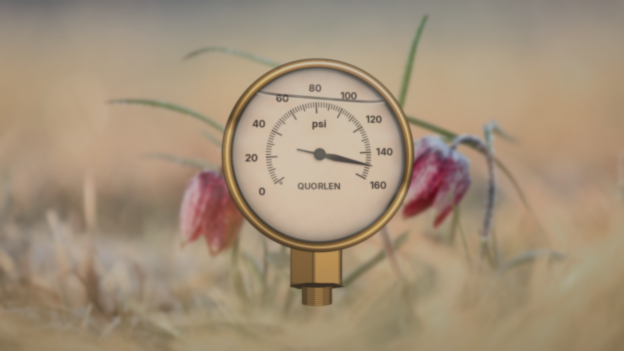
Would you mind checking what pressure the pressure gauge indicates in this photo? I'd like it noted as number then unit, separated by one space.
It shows 150 psi
